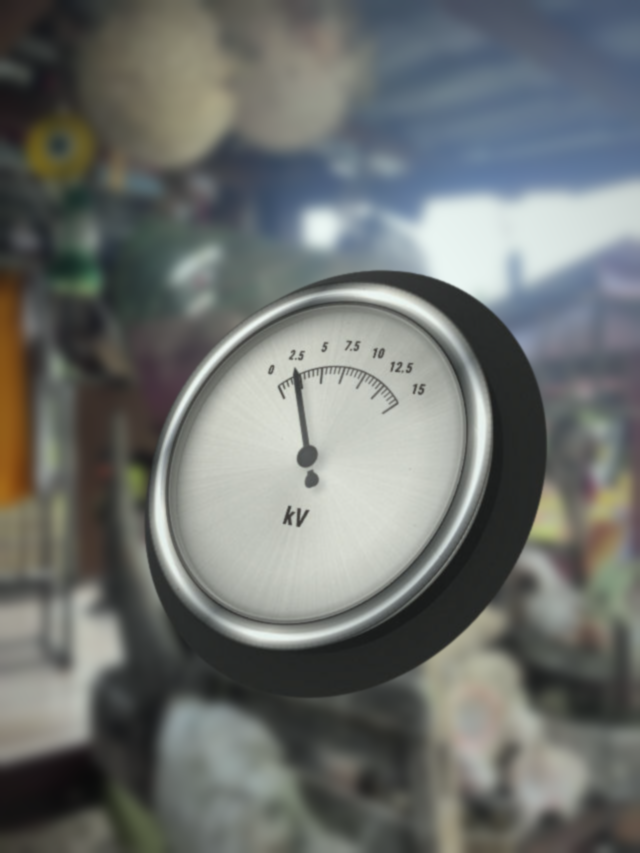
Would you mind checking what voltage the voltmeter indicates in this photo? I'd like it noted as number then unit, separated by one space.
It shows 2.5 kV
